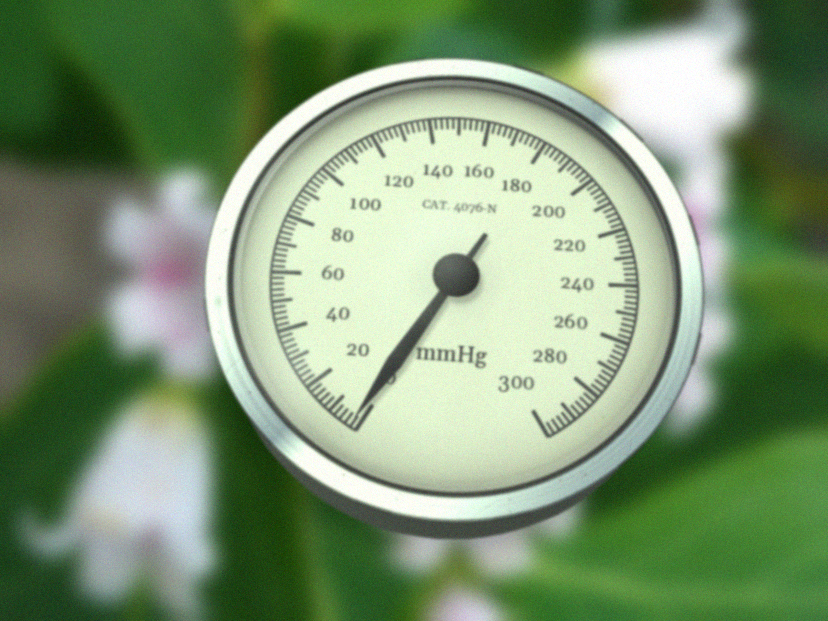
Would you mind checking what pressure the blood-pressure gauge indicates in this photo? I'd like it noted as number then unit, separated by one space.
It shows 2 mmHg
